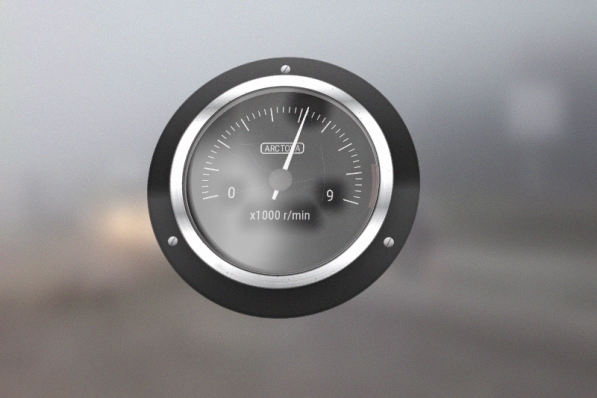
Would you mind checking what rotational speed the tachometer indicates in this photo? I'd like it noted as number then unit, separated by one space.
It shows 5200 rpm
